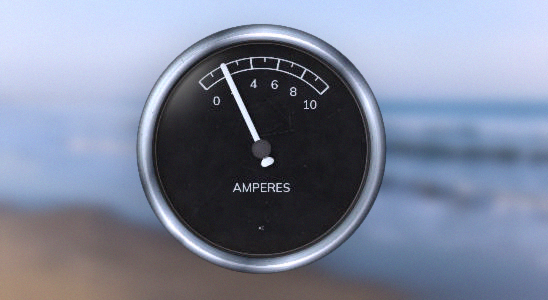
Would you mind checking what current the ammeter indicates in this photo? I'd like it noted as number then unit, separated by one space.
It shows 2 A
